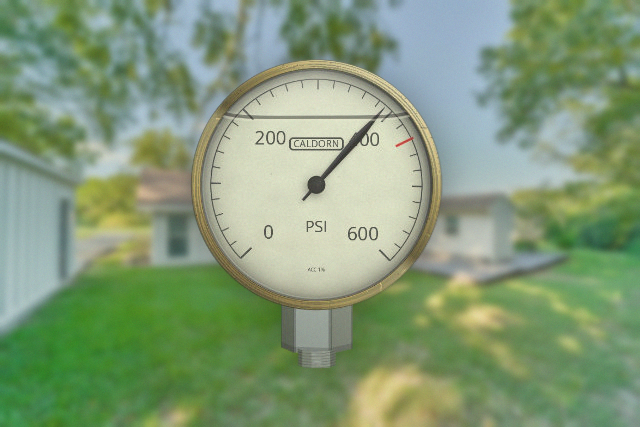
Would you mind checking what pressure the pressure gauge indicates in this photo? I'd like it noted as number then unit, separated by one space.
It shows 390 psi
